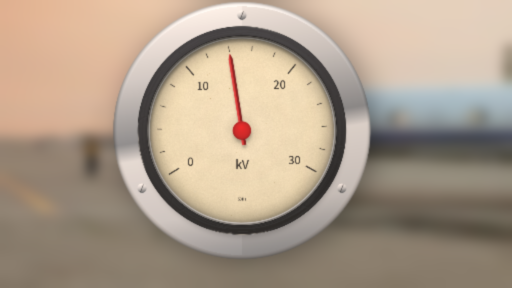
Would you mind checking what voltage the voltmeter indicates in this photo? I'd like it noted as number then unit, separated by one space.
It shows 14 kV
